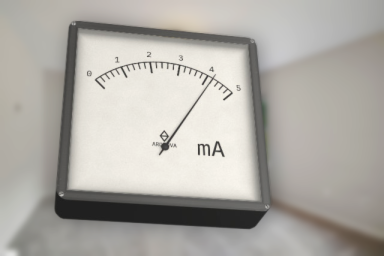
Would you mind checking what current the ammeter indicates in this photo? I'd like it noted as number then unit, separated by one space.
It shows 4.2 mA
